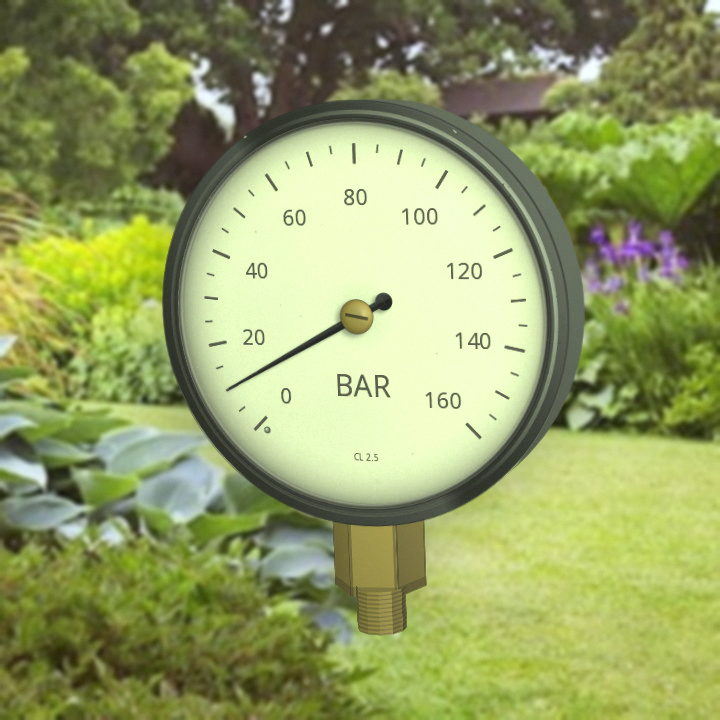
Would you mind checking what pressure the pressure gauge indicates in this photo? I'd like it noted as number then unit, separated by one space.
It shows 10 bar
